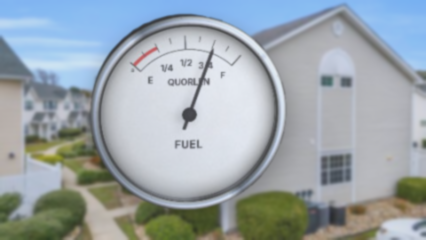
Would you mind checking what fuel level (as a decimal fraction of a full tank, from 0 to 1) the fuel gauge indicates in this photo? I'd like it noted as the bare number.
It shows 0.75
